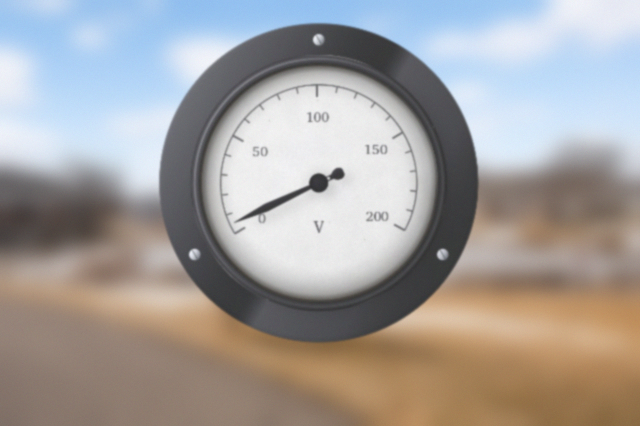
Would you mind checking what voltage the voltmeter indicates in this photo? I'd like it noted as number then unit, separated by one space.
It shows 5 V
